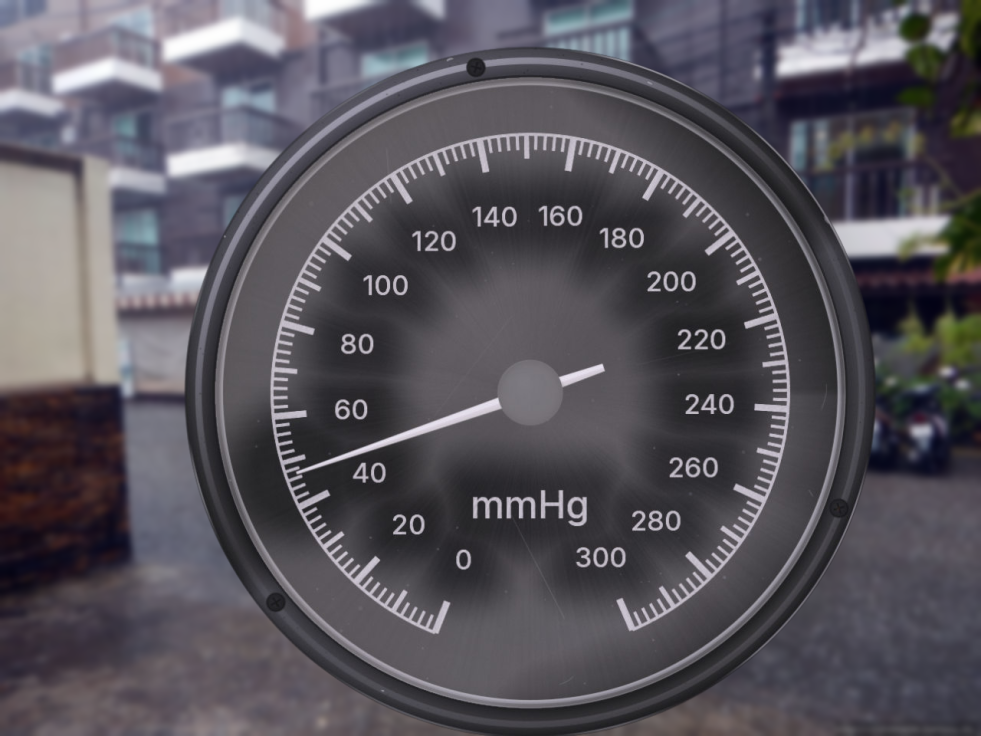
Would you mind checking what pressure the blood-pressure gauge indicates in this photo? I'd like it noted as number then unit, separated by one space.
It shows 47 mmHg
